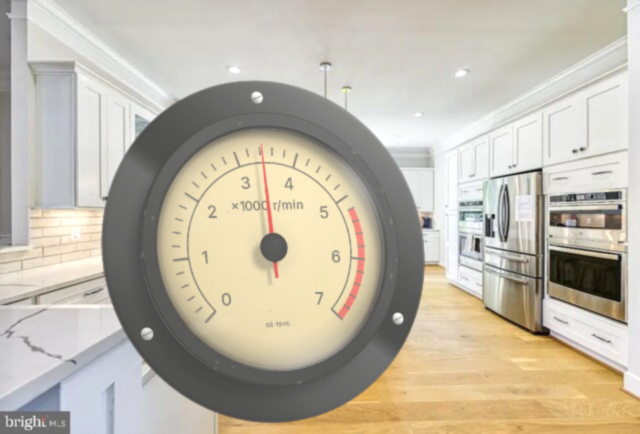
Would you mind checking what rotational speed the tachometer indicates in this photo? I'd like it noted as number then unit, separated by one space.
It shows 3400 rpm
